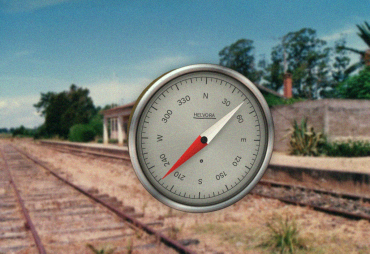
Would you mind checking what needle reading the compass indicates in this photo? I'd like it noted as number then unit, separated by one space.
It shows 225 °
